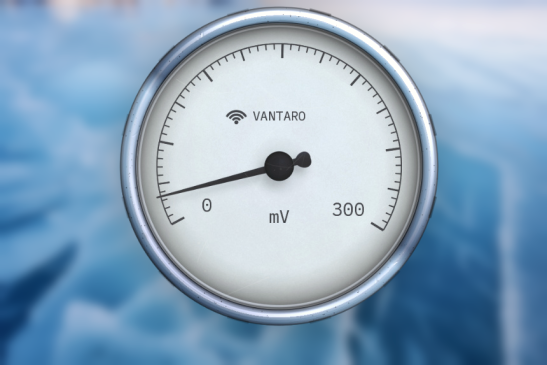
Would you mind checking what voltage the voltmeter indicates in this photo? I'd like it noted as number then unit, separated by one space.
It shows 17.5 mV
